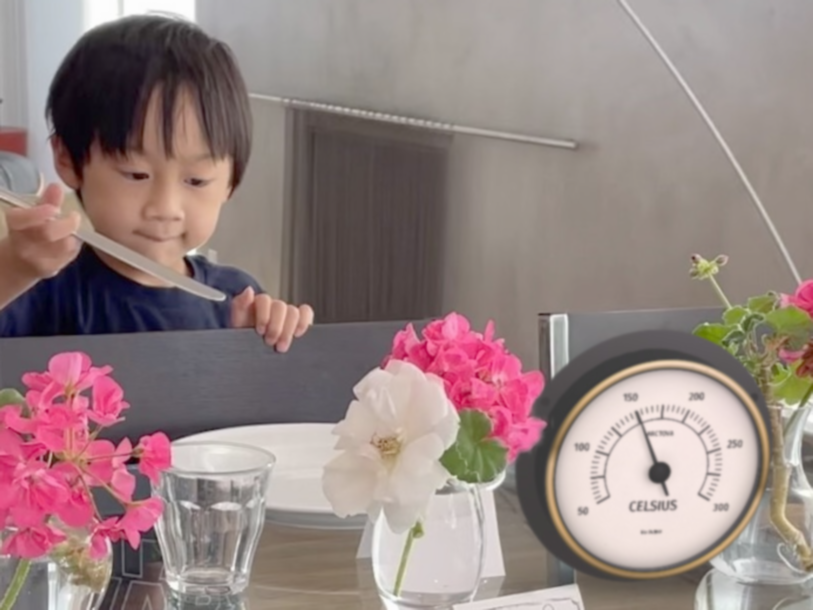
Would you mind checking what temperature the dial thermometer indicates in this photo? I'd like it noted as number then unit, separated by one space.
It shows 150 °C
